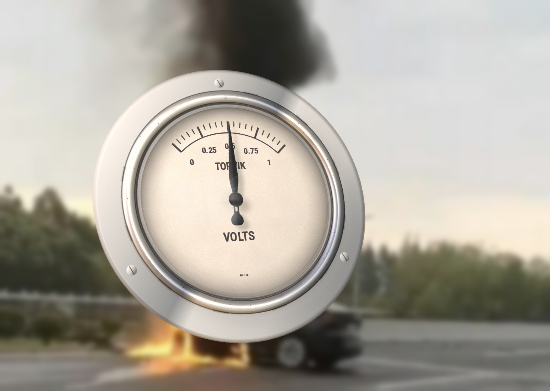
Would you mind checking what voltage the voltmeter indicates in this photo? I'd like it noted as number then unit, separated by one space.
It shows 0.5 V
